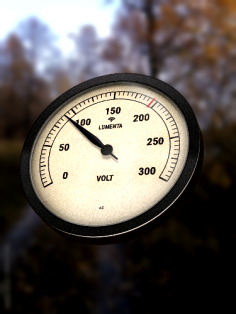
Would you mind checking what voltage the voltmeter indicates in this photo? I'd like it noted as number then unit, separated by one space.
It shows 90 V
